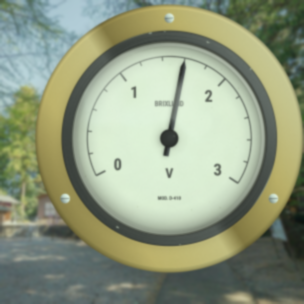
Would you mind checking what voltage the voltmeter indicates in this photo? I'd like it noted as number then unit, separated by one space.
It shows 1.6 V
